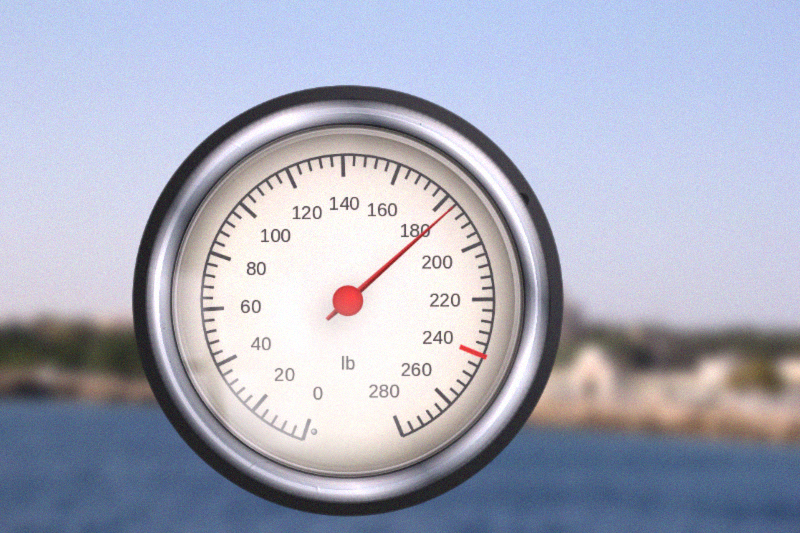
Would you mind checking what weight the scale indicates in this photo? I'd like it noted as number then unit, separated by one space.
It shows 184 lb
